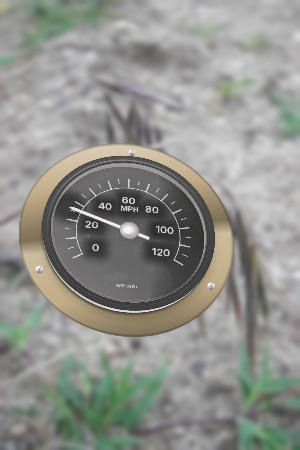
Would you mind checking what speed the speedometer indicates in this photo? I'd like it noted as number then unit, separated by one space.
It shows 25 mph
